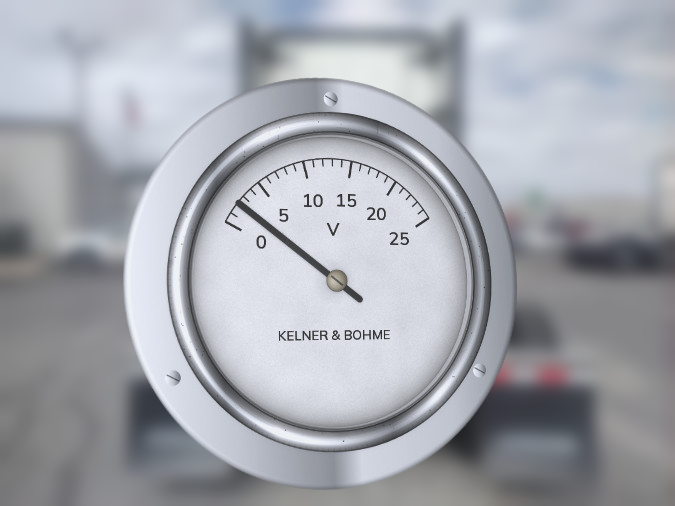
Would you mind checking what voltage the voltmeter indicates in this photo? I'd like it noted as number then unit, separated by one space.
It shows 2 V
